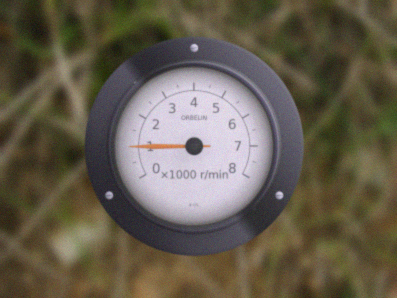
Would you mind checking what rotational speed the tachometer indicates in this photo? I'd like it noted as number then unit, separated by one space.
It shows 1000 rpm
